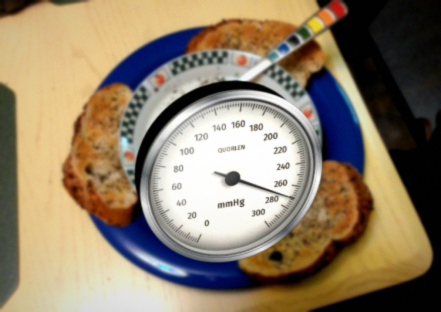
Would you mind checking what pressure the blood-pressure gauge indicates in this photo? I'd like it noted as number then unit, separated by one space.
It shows 270 mmHg
